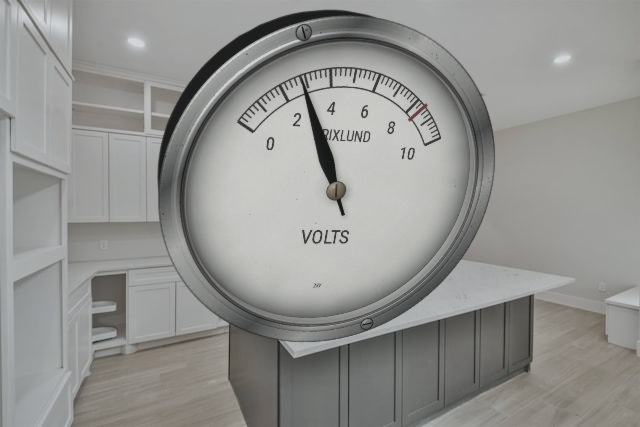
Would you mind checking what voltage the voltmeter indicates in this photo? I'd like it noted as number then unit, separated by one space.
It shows 2.8 V
